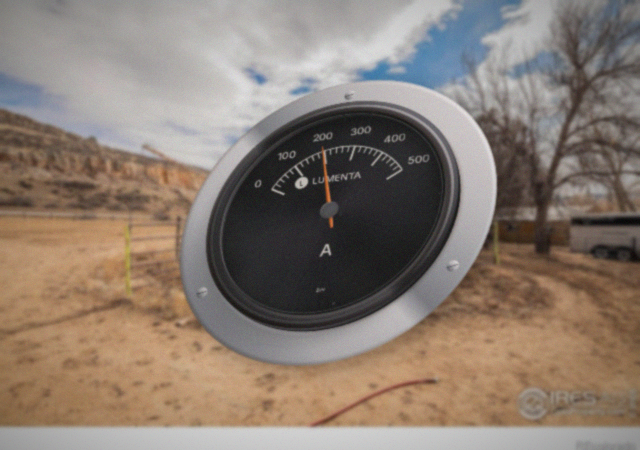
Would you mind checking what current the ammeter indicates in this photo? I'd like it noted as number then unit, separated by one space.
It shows 200 A
